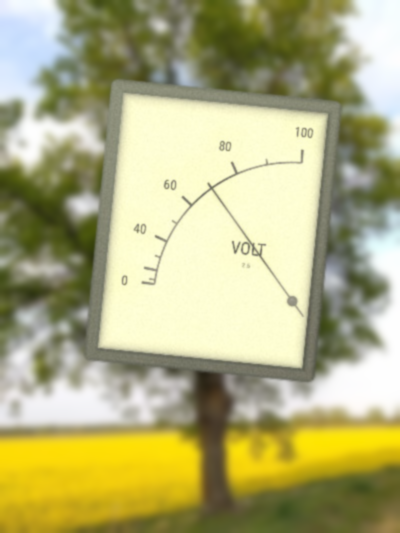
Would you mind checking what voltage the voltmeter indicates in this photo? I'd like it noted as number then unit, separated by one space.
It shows 70 V
